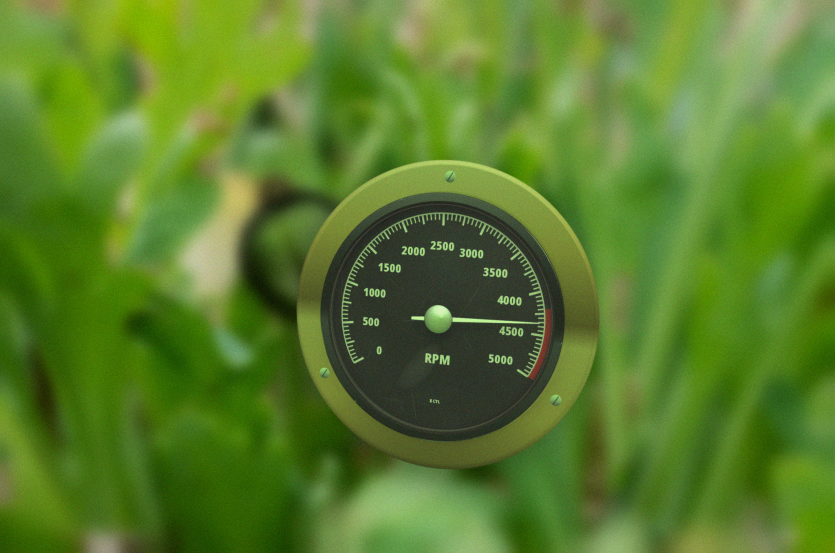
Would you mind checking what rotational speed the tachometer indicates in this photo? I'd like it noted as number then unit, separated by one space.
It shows 4350 rpm
